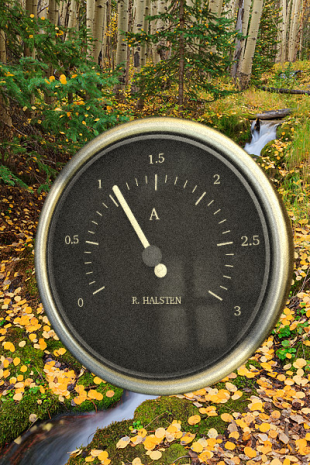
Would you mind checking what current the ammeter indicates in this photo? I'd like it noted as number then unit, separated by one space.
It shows 1.1 A
